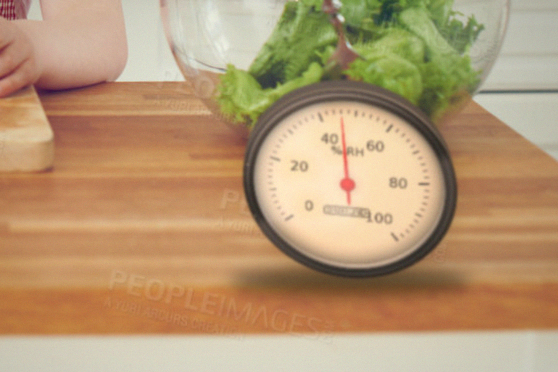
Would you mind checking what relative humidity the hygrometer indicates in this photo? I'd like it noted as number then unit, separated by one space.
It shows 46 %
